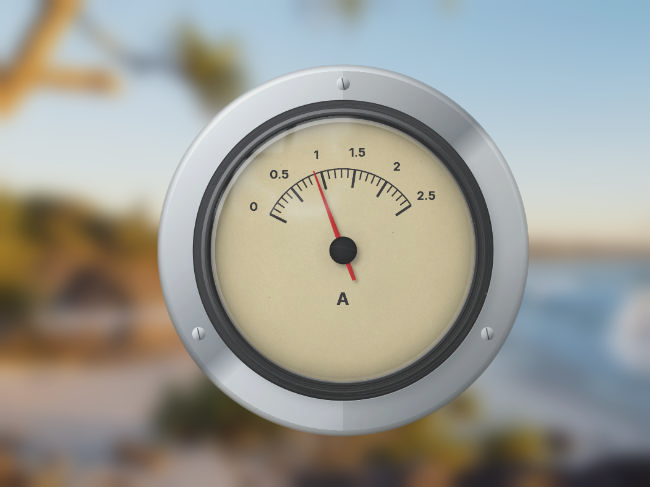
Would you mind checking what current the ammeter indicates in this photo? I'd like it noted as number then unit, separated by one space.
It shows 0.9 A
